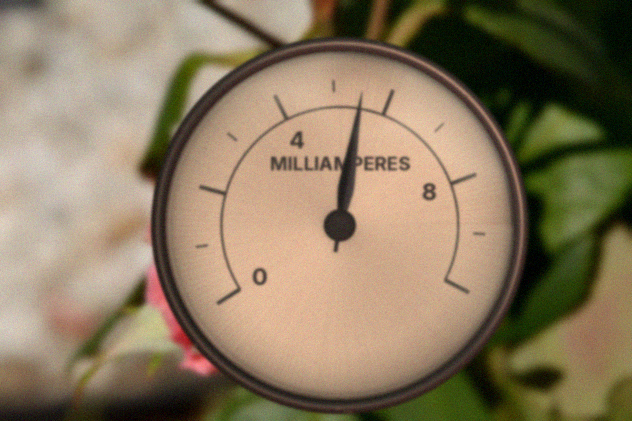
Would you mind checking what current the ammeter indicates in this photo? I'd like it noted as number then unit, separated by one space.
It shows 5.5 mA
